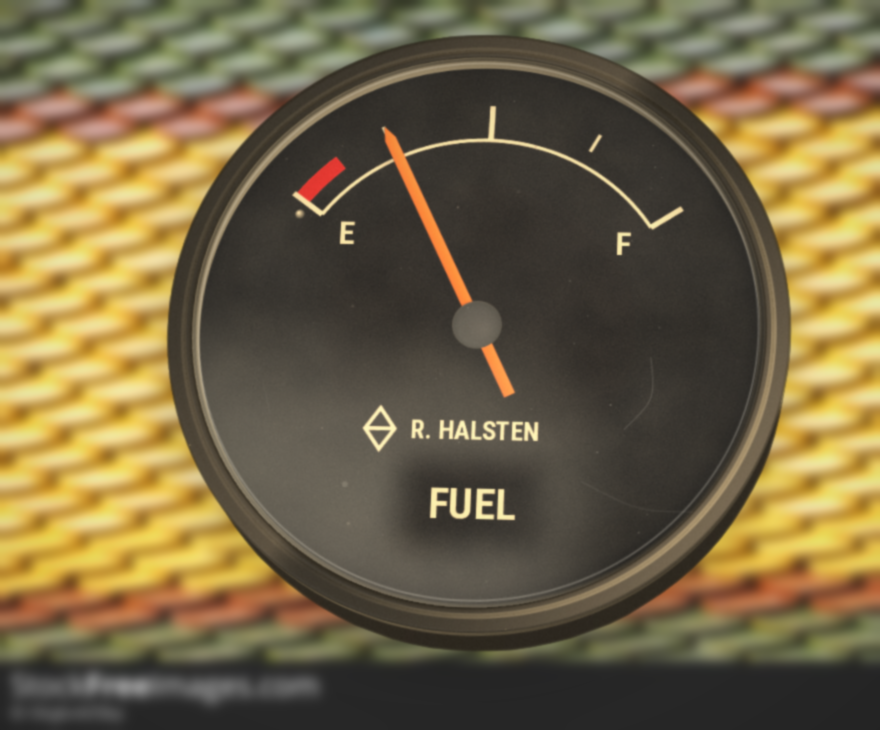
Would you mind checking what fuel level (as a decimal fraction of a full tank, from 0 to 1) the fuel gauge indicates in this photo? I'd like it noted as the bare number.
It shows 0.25
